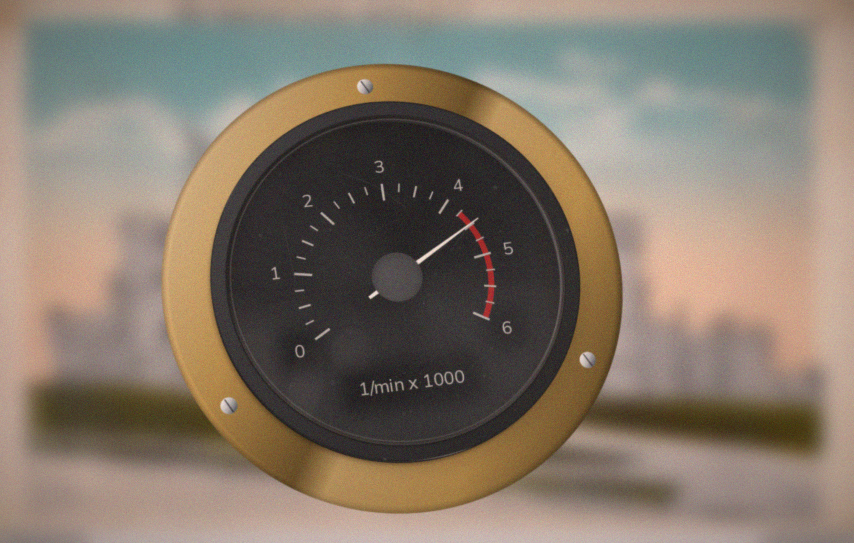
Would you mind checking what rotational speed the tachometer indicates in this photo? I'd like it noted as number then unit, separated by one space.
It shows 4500 rpm
